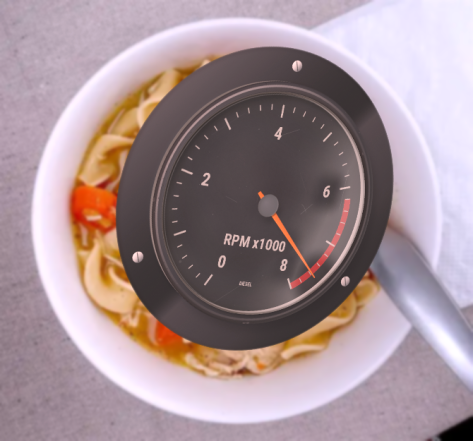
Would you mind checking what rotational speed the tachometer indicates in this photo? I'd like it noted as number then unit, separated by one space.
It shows 7600 rpm
